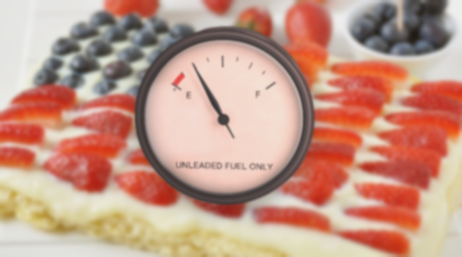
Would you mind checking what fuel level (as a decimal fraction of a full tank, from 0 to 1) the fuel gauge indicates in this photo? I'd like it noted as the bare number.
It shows 0.25
